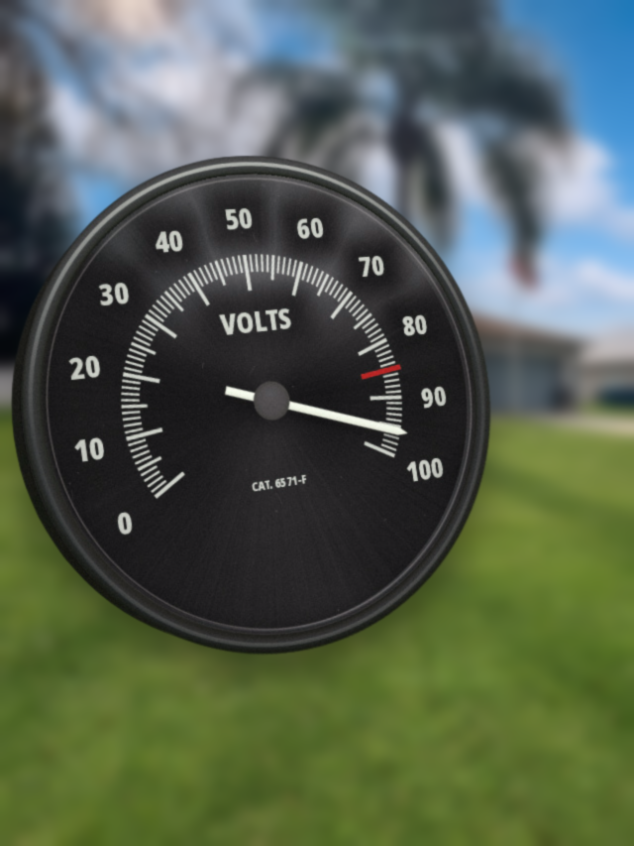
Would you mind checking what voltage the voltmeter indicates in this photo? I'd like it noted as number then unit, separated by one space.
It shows 96 V
